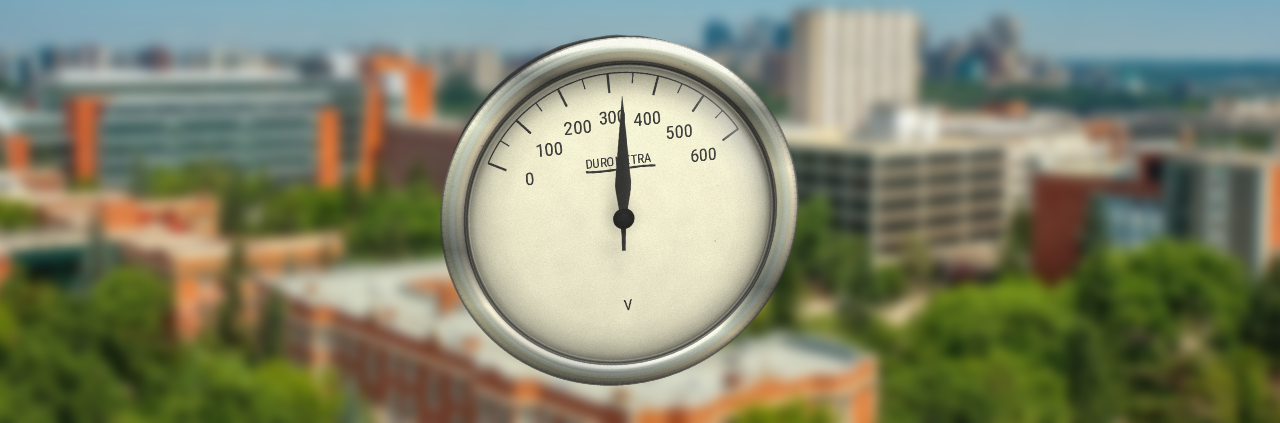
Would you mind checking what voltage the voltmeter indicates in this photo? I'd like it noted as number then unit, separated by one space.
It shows 325 V
